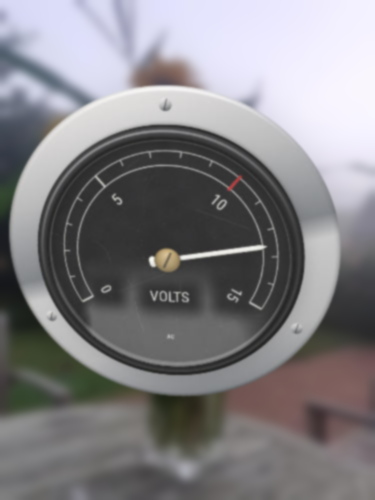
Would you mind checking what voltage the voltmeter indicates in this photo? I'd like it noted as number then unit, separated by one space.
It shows 12.5 V
